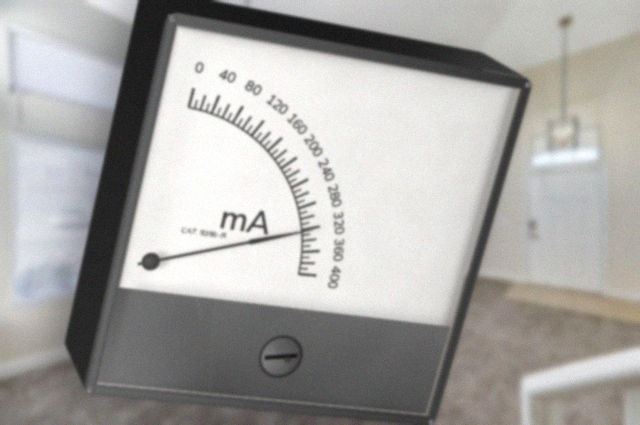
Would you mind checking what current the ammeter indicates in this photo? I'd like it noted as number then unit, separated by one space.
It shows 320 mA
